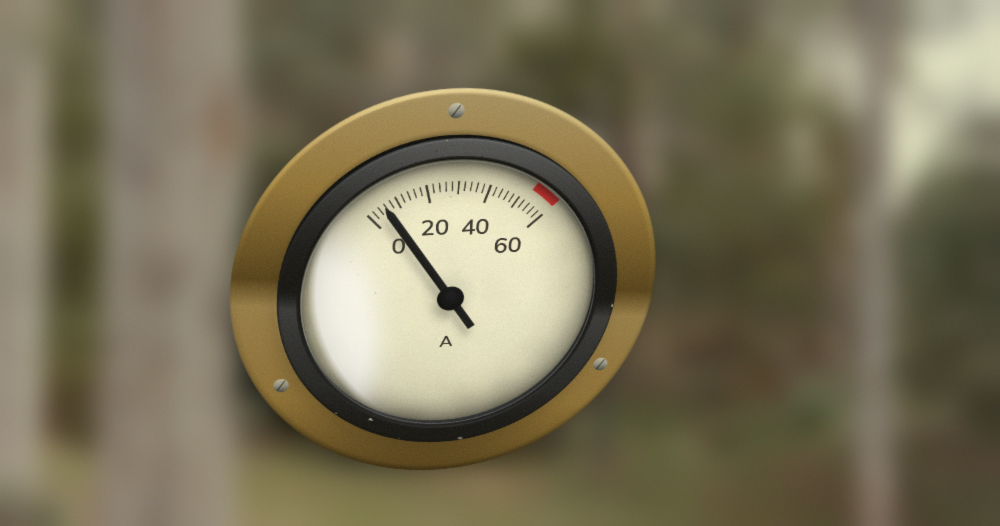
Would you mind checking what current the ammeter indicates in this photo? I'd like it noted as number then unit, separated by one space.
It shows 6 A
